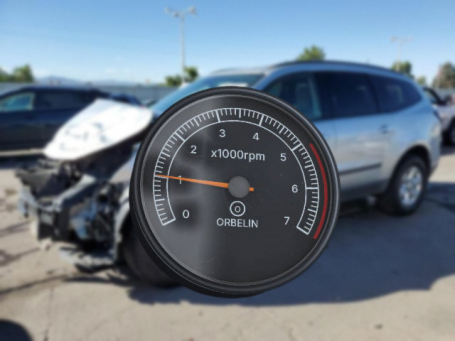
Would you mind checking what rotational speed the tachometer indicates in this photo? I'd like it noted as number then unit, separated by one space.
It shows 1000 rpm
